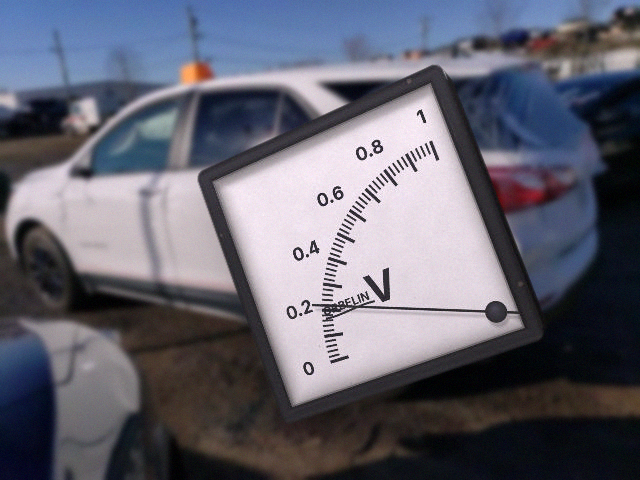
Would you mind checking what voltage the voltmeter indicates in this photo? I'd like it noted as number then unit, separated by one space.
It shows 0.22 V
